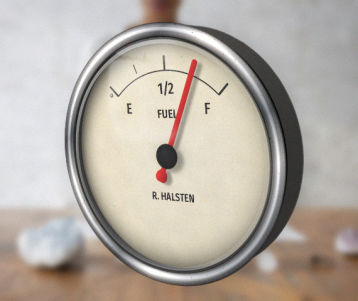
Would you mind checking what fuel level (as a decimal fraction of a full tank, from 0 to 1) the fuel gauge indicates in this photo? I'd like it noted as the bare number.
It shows 0.75
